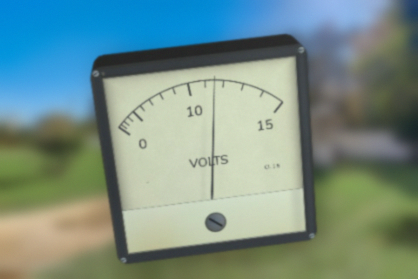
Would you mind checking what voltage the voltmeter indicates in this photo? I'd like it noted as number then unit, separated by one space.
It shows 11.5 V
